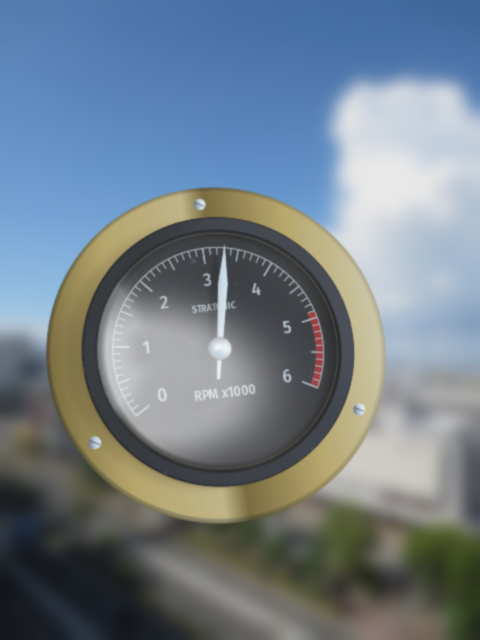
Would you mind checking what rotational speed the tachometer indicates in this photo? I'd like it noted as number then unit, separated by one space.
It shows 3300 rpm
